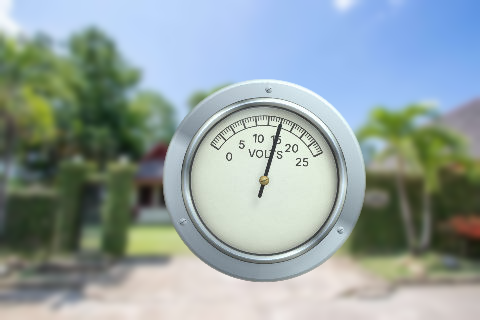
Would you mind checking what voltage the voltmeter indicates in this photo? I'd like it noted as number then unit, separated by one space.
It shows 15 V
